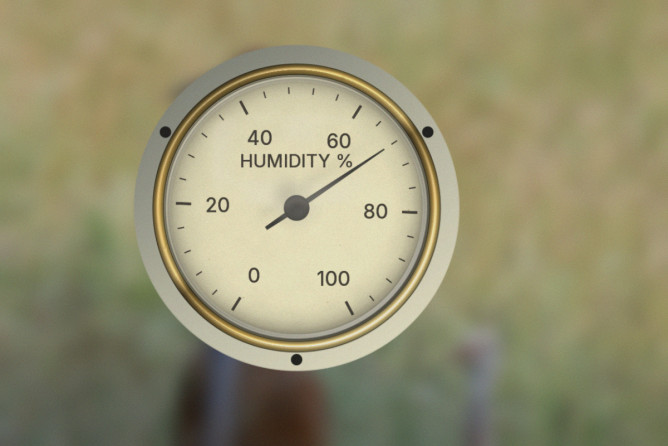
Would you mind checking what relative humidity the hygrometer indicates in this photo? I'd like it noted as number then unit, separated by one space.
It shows 68 %
